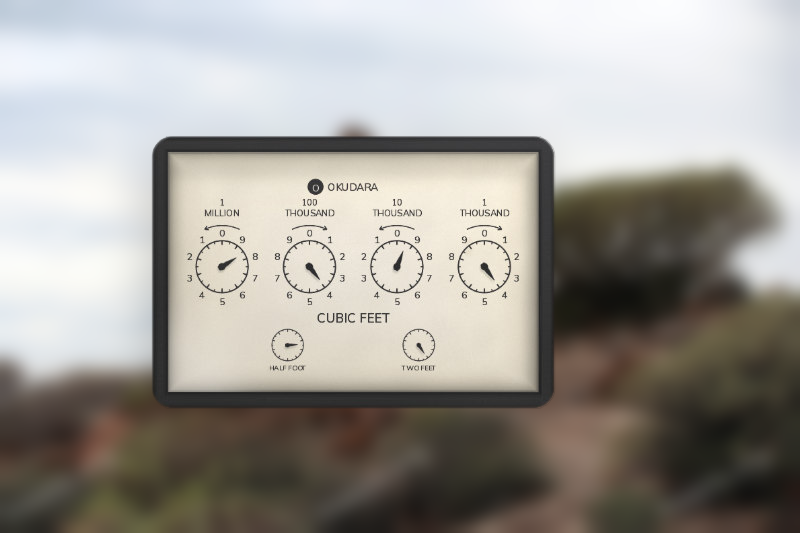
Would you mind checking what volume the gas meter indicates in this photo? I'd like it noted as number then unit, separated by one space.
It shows 839400 ft³
